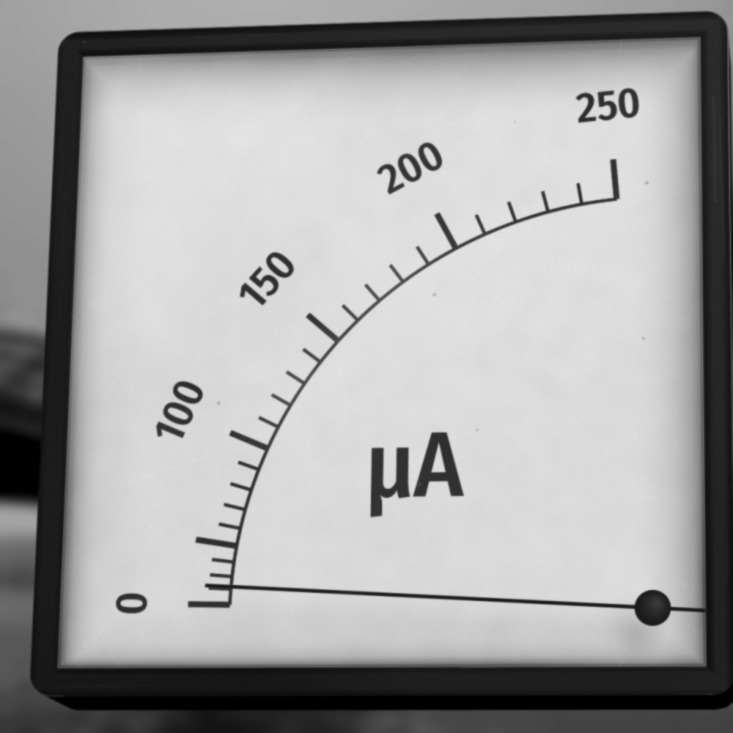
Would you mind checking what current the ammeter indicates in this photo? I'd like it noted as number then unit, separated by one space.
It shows 20 µA
